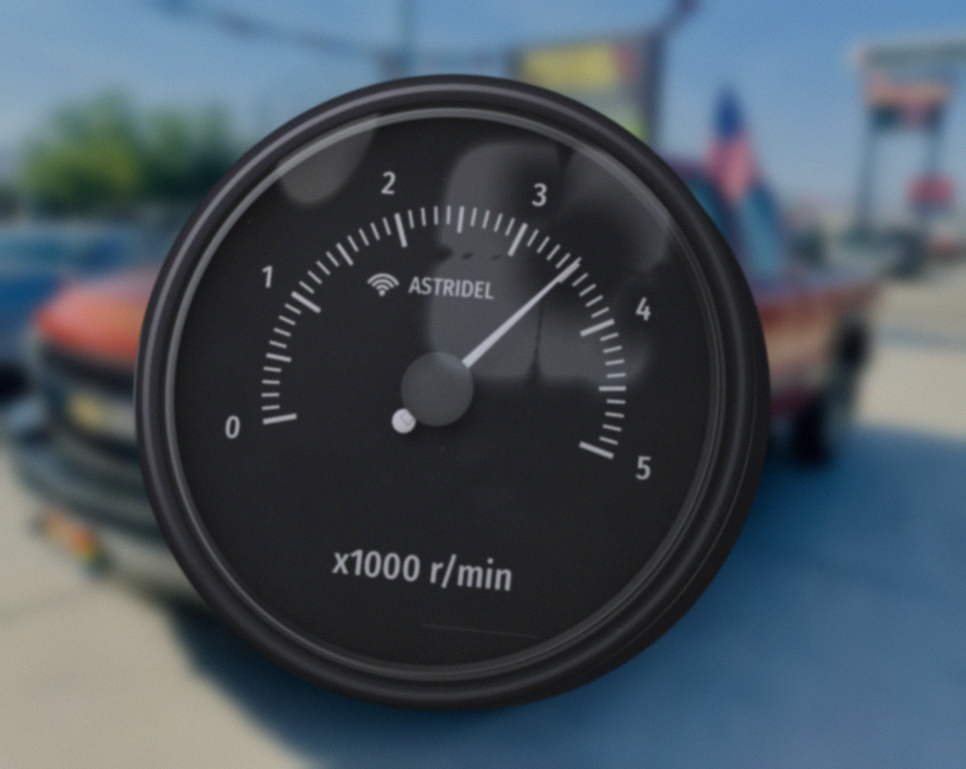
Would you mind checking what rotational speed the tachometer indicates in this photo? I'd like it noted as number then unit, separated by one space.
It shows 3500 rpm
